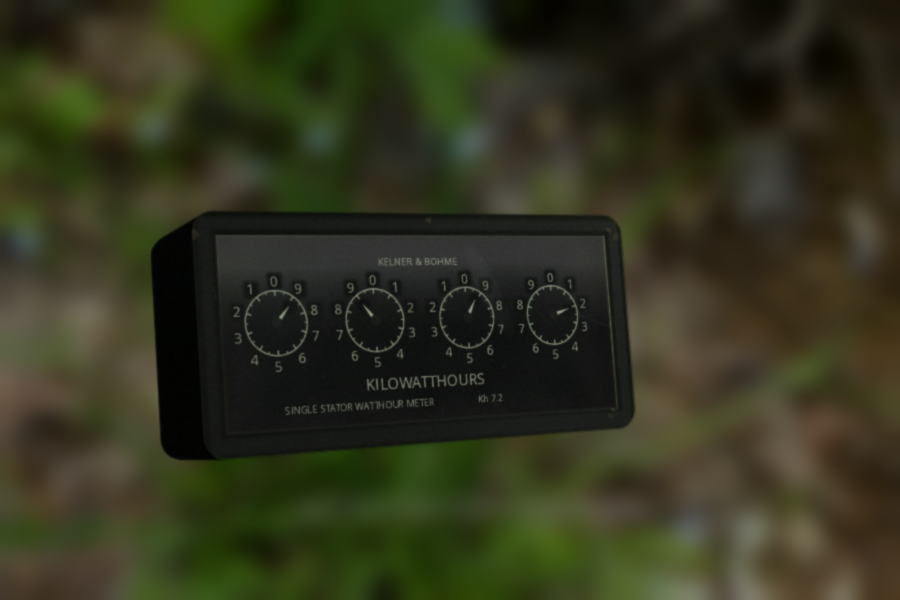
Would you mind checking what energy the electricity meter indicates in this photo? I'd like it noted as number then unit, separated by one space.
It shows 8892 kWh
